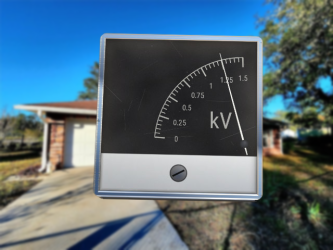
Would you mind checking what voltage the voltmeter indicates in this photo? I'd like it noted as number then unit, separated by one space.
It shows 1.25 kV
